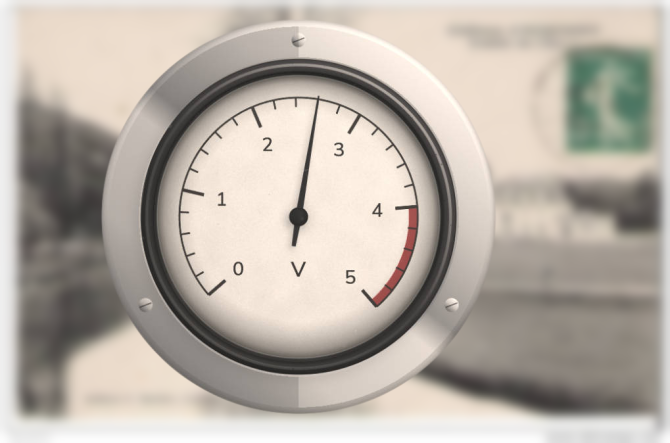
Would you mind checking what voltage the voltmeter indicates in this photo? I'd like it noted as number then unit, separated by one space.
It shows 2.6 V
